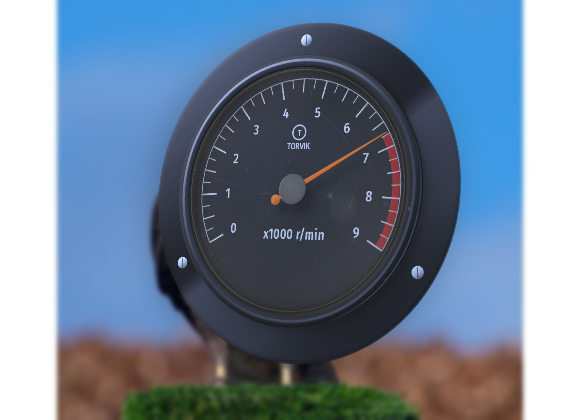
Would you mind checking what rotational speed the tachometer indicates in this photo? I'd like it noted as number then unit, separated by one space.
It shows 6750 rpm
